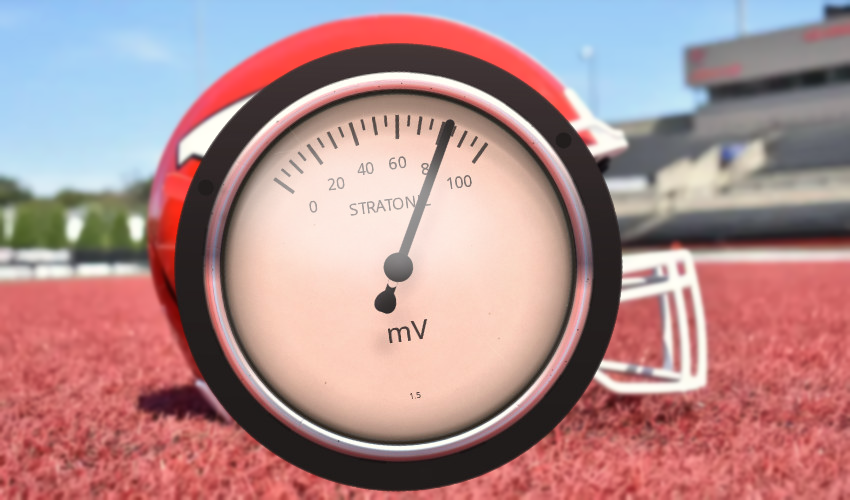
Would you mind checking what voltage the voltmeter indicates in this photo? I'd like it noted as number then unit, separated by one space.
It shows 82.5 mV
